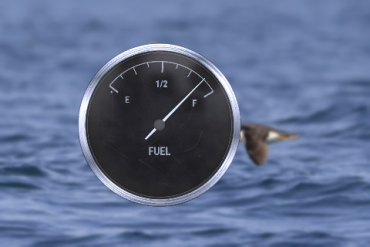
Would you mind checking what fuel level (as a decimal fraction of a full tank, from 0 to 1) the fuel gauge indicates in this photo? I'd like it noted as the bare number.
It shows 0.875
